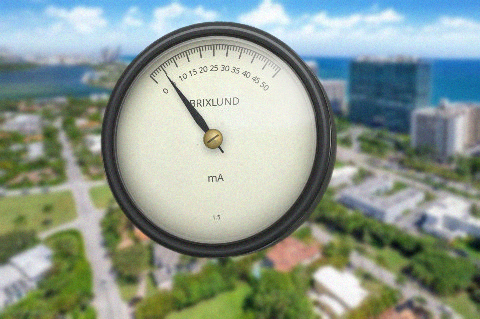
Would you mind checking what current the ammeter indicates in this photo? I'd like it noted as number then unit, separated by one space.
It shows 5 mA
